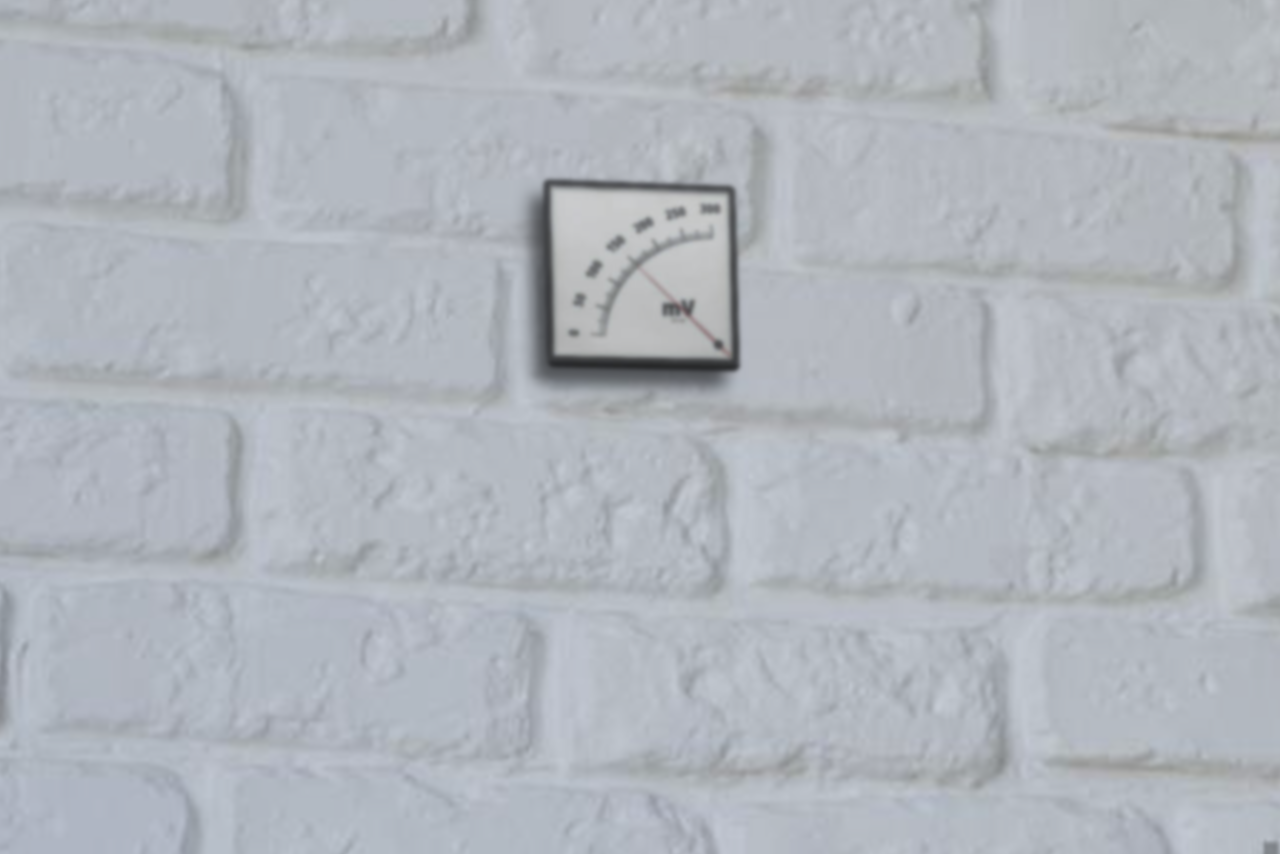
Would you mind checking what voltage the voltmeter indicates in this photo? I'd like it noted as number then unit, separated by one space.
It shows 150 mV
